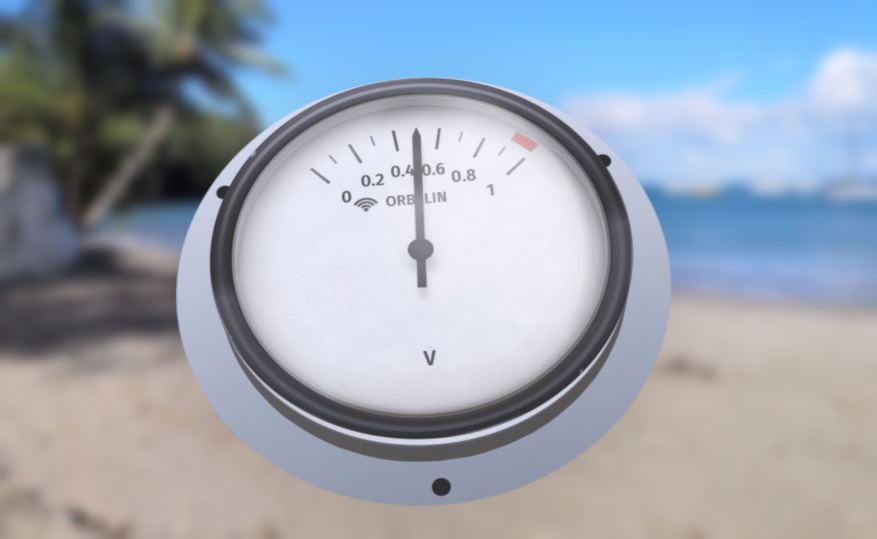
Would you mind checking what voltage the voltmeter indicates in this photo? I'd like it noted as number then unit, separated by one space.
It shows 0.5 V
